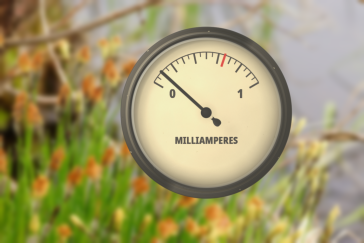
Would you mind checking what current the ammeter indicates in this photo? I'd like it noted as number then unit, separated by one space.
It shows 0.1 mA
